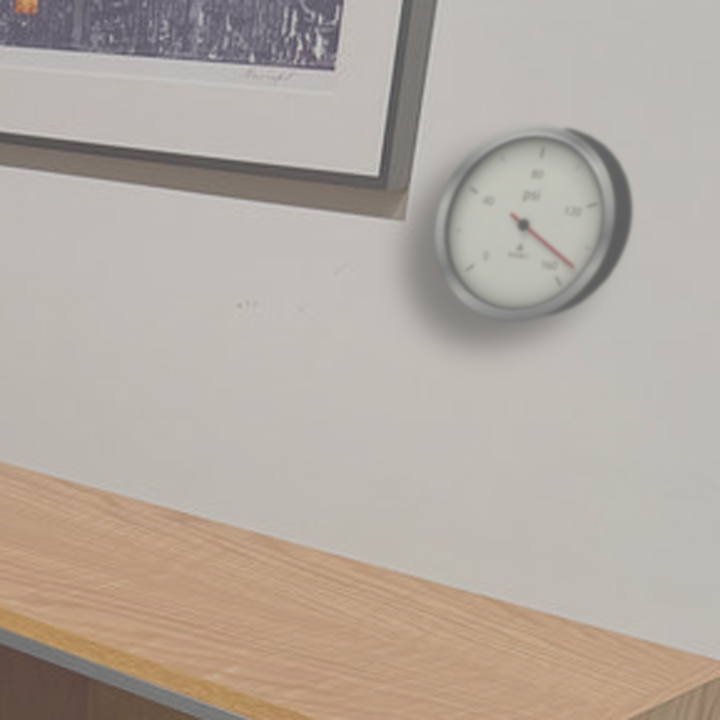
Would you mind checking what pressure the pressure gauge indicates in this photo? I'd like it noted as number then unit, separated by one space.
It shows 150 psi
